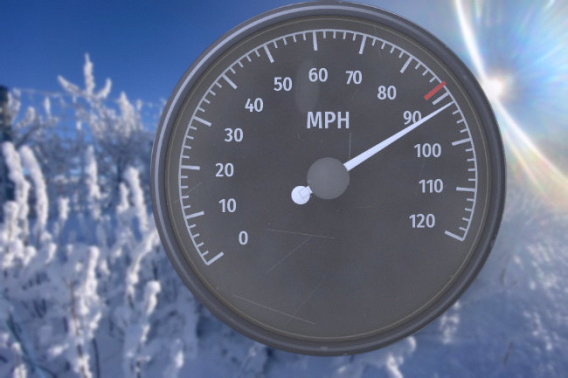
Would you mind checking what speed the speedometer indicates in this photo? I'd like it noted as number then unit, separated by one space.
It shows 92 mph
